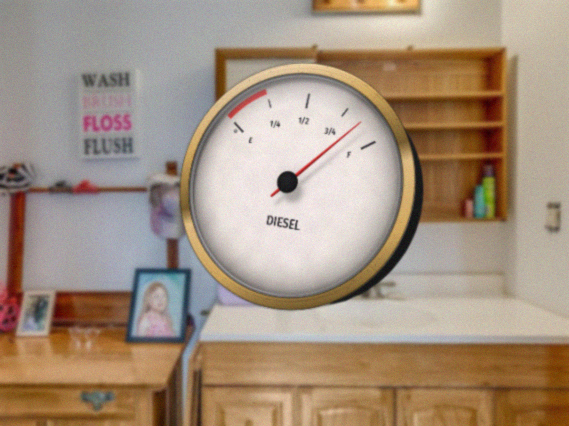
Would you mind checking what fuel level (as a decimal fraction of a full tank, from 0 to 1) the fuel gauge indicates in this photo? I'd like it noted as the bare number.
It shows 0.875
